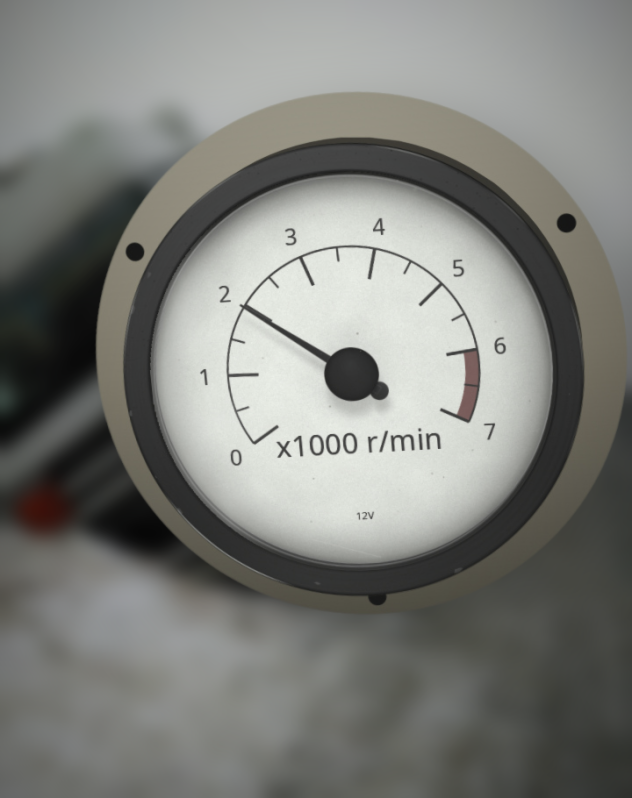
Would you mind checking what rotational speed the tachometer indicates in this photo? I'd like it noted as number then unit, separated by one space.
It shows 2000 rpm
